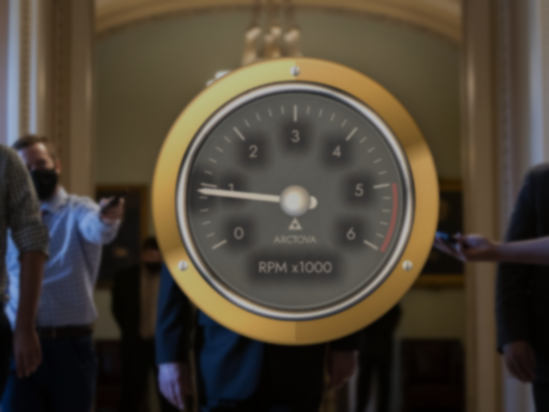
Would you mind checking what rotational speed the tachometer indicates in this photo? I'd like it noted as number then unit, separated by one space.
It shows 900 rpm
